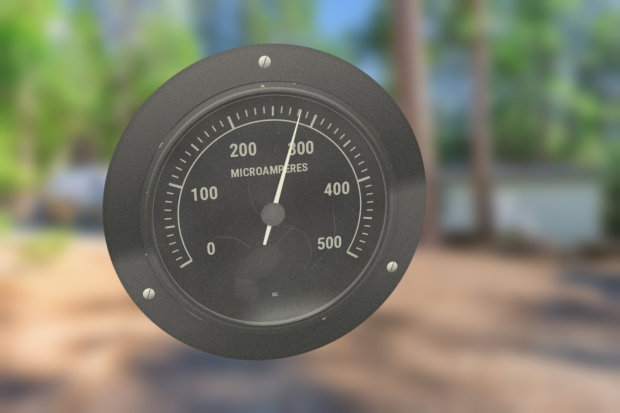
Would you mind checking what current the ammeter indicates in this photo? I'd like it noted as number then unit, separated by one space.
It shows 280 µA
